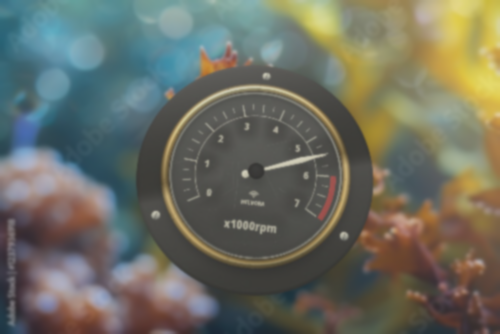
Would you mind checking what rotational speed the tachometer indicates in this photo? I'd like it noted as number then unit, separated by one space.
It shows 5500 rpm
